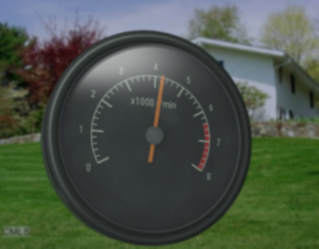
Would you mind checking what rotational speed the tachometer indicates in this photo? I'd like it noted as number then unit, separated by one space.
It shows 4200 rpm
